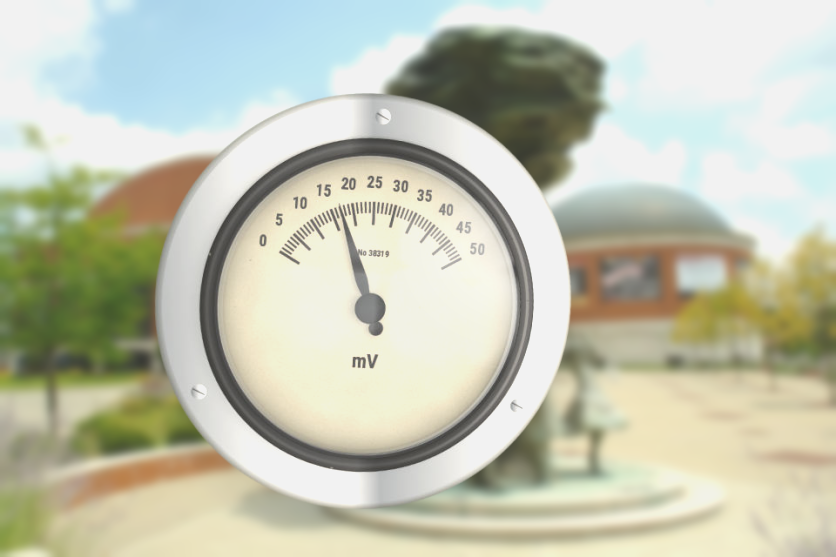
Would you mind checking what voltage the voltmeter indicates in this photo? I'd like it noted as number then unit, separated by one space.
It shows 17 mV
